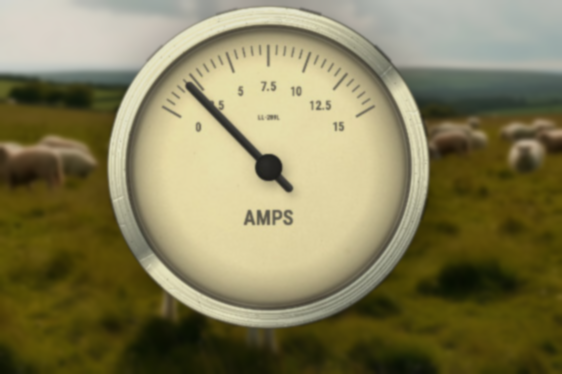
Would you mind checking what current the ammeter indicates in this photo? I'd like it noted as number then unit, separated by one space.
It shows 2 A
